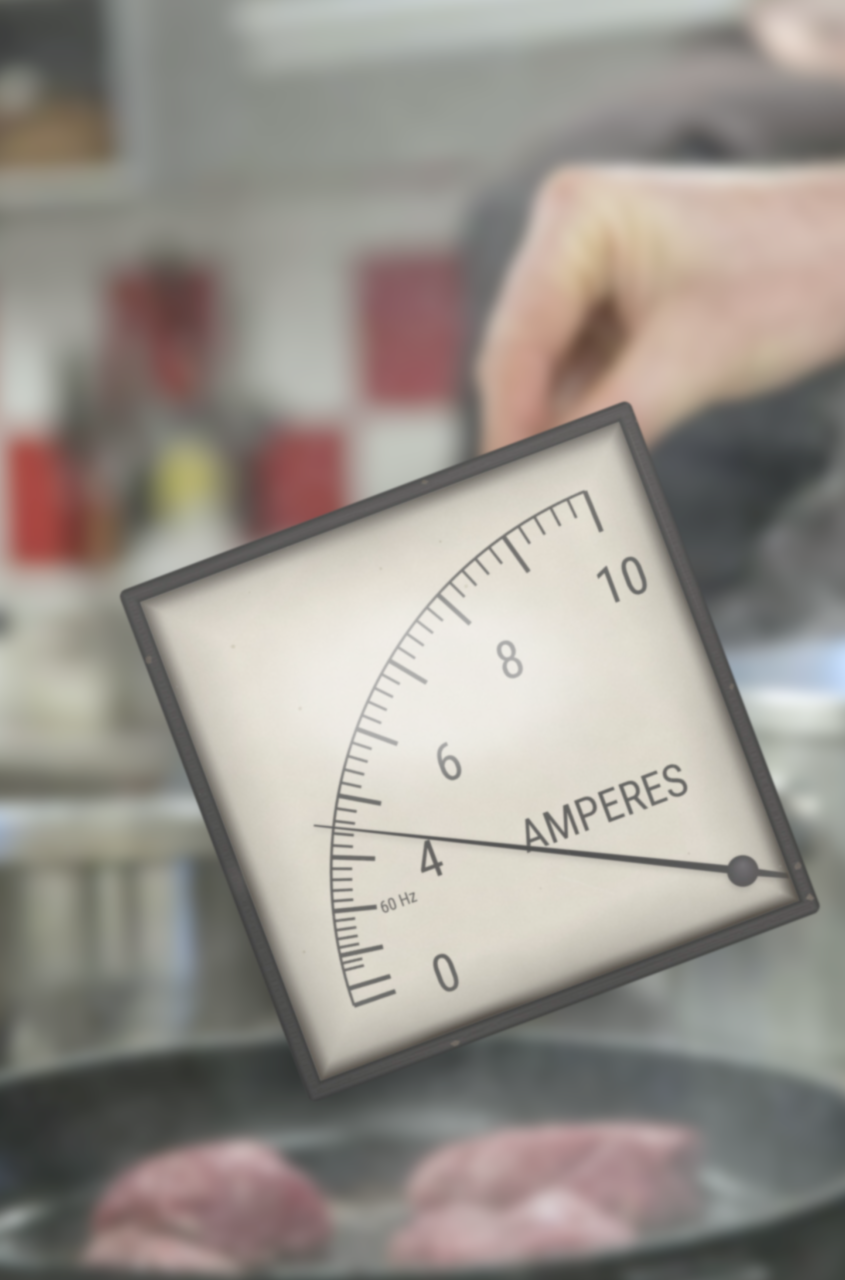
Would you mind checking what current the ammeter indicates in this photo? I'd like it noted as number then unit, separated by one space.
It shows 4.5 A
